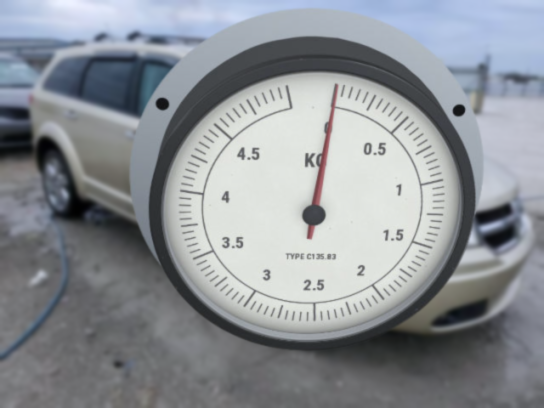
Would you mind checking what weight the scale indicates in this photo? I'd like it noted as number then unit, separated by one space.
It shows 0 kg
